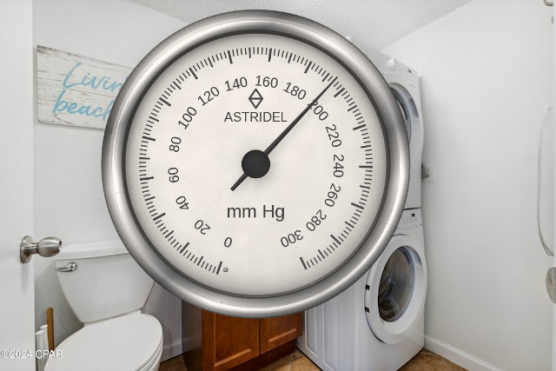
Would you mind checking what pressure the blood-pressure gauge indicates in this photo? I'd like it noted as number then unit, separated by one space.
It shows 194 mmHg
